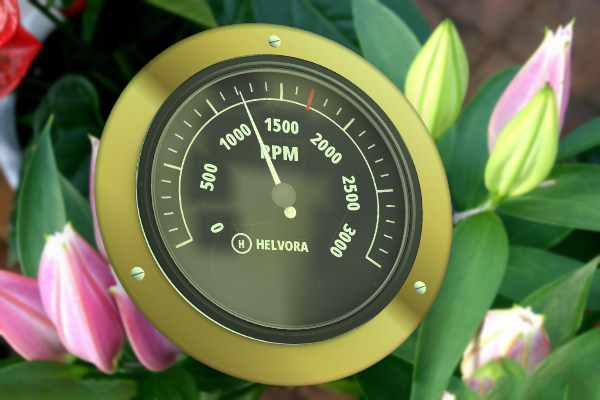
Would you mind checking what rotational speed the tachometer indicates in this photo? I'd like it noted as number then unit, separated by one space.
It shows 1200 rpm
